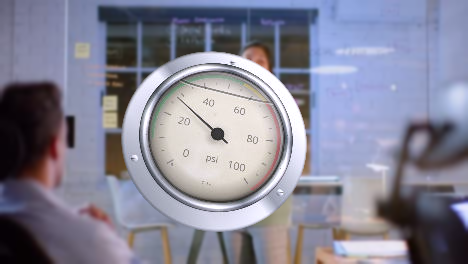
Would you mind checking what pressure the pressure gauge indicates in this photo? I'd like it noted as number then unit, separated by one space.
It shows 27.5 psi
